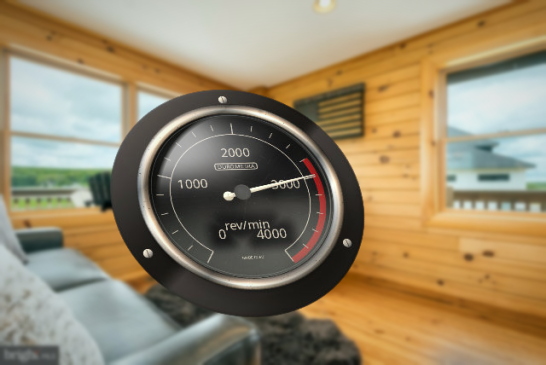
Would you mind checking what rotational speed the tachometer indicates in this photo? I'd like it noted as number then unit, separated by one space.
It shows 3000 rpm
